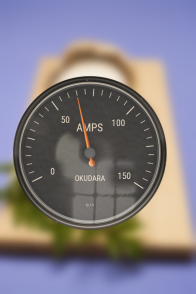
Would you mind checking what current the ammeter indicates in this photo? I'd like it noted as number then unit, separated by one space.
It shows 65 A
